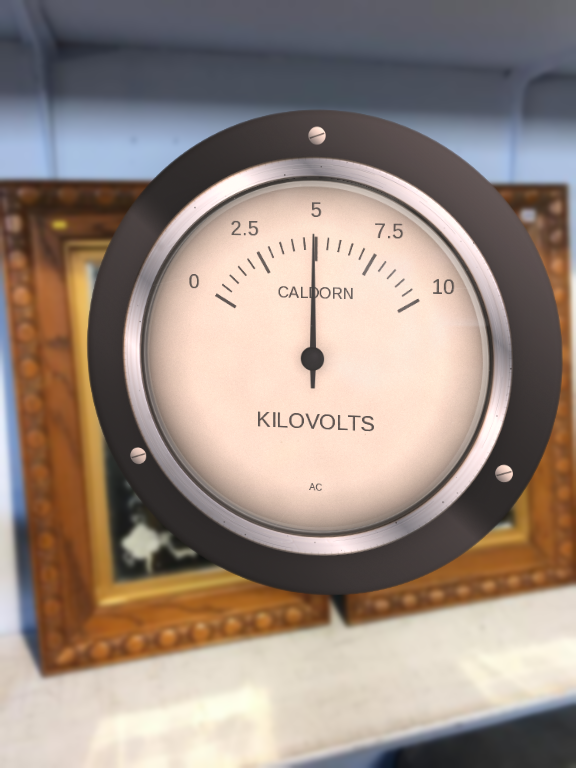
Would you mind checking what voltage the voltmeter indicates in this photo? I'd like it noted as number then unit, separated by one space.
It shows 5 kV
